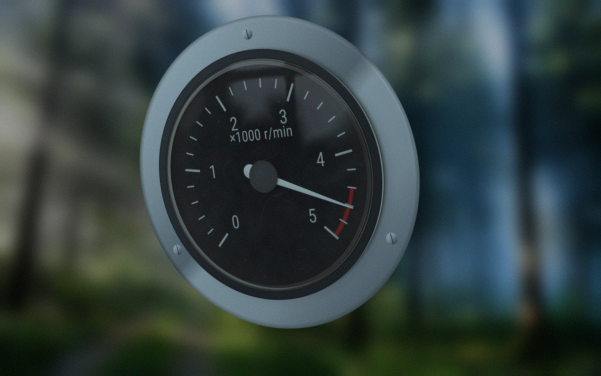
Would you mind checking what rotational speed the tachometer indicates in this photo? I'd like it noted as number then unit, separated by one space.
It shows 4600 rpm
